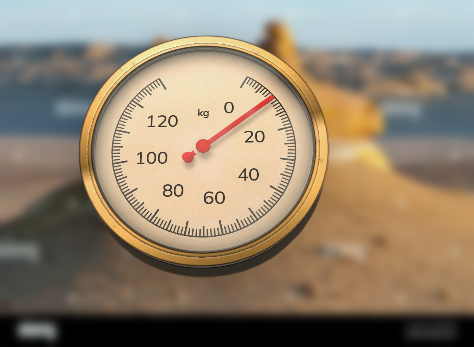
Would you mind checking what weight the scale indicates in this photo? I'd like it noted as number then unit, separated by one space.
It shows 10 kg
